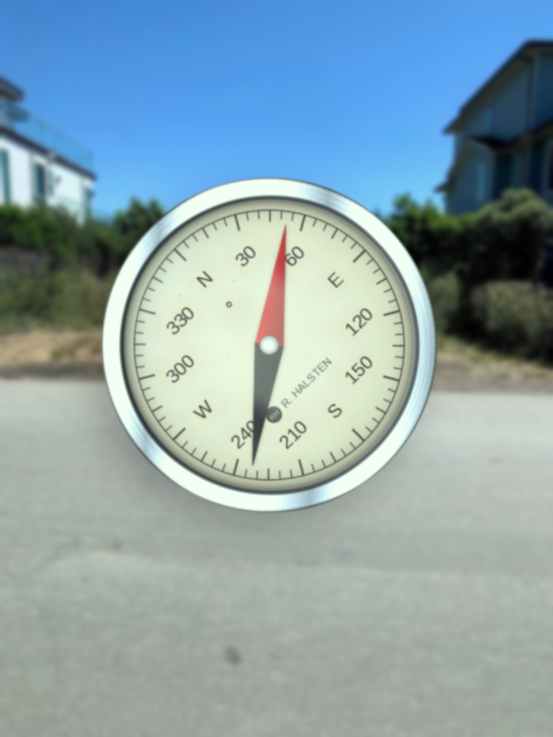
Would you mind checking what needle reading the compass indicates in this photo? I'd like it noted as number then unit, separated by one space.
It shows 52.5 °
